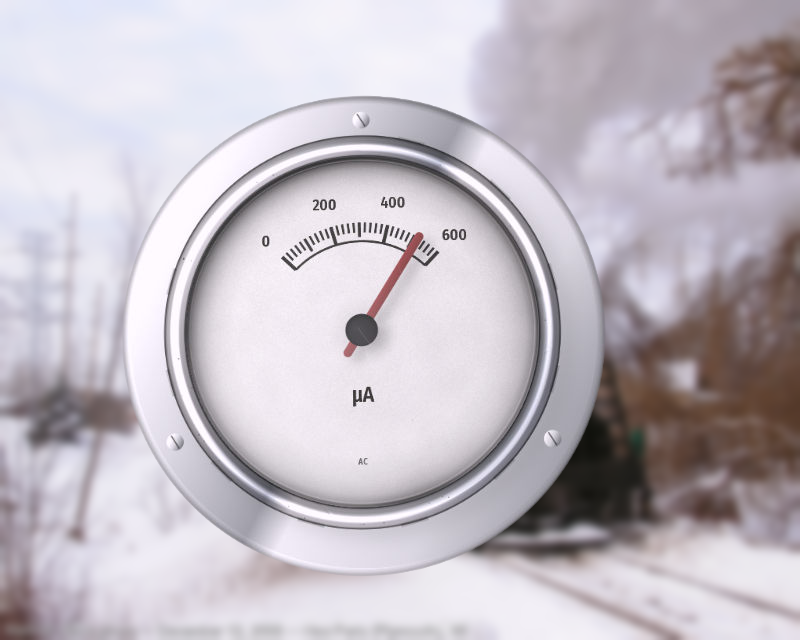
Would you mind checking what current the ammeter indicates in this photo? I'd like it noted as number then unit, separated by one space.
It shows 520 µA
